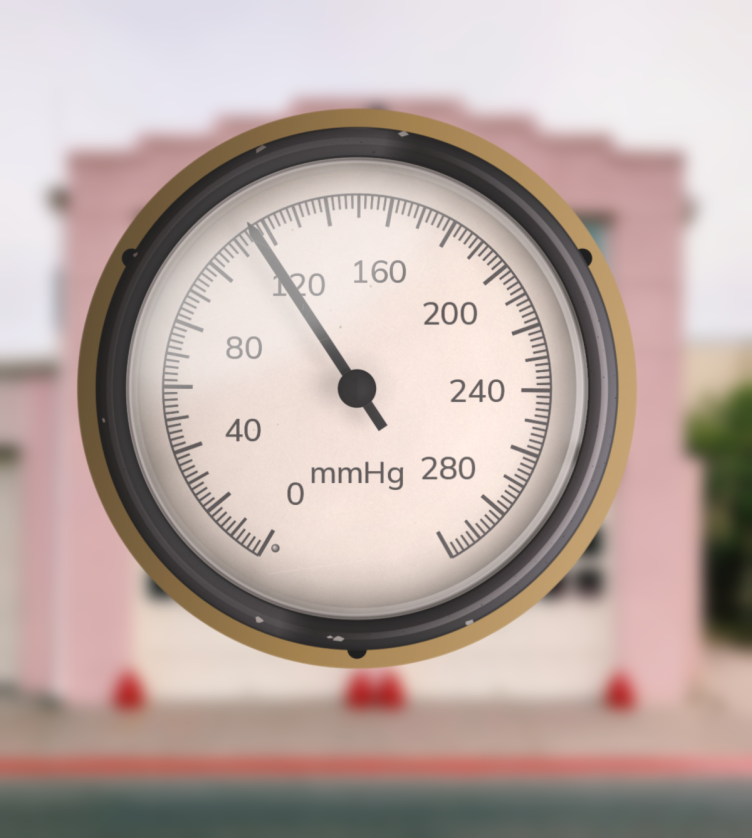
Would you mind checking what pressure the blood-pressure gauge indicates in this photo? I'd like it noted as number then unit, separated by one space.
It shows 116 mmHg
